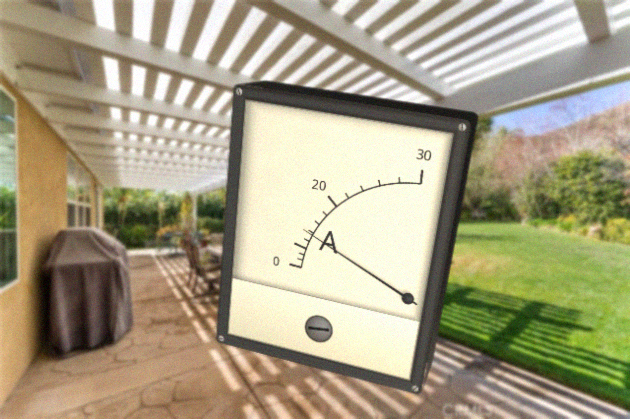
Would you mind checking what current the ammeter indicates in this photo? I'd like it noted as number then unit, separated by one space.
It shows 14 A
